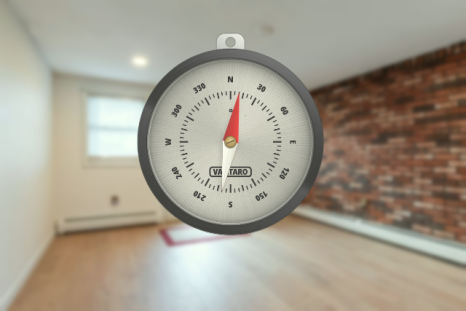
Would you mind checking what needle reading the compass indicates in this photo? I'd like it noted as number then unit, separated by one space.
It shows 10 °
